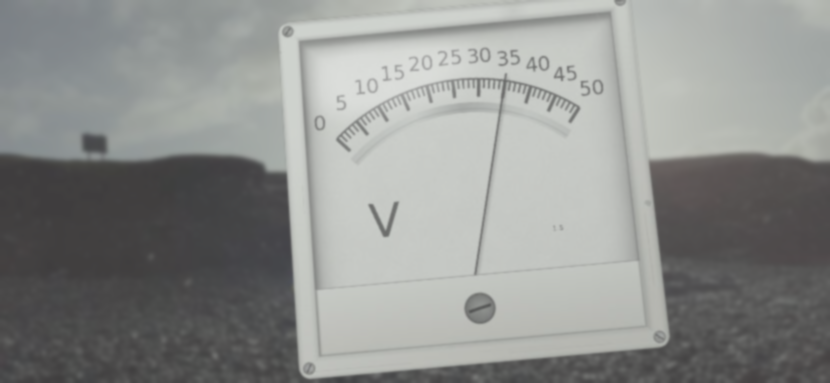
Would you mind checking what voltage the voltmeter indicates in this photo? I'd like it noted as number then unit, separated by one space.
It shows 35 V
